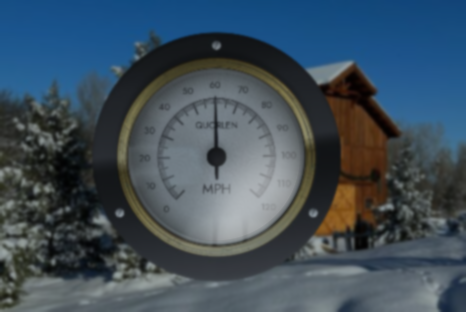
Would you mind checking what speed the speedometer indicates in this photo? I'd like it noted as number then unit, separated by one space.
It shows 60 mph
